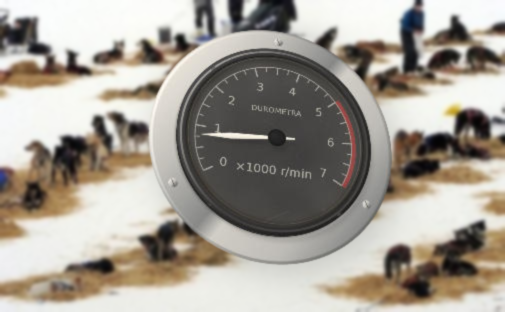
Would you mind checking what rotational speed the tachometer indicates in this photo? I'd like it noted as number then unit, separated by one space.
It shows 750 rpm
